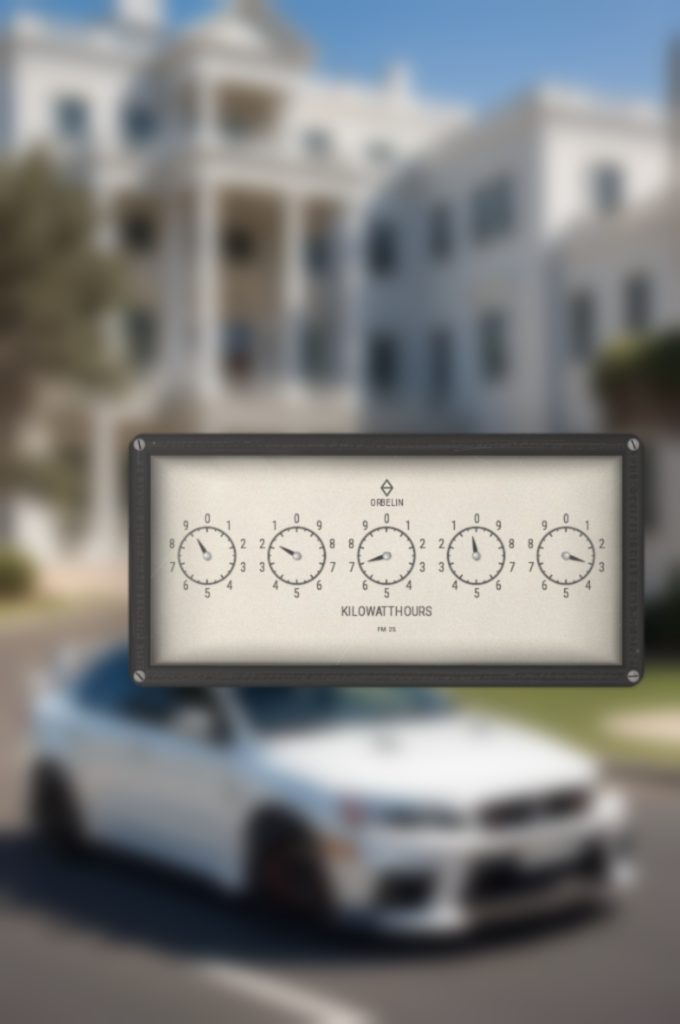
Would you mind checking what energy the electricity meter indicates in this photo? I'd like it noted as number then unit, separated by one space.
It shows 91703 kWh
